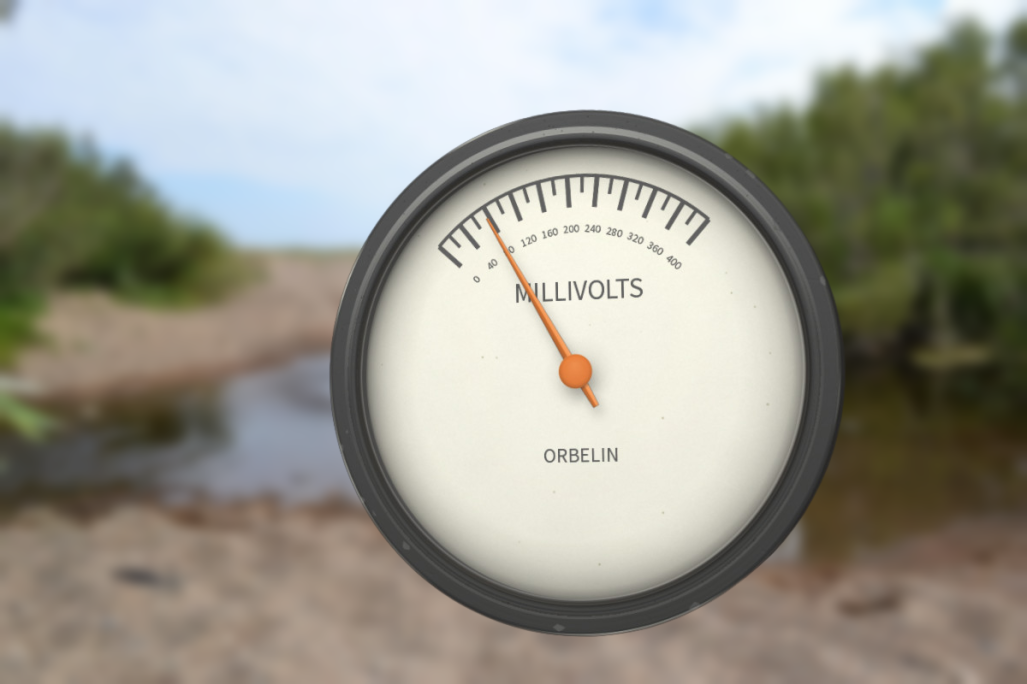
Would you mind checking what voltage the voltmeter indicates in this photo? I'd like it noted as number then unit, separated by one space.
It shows 80 mV
